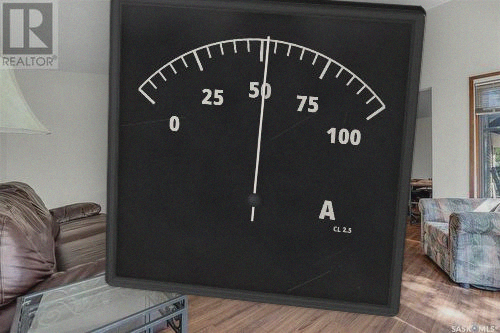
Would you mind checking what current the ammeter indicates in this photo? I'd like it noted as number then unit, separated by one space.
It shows 52.5 A
